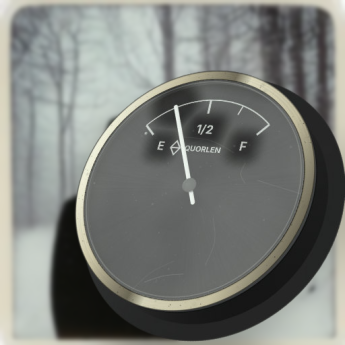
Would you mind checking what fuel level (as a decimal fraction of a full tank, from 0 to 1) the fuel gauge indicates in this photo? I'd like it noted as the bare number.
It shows 0.25
